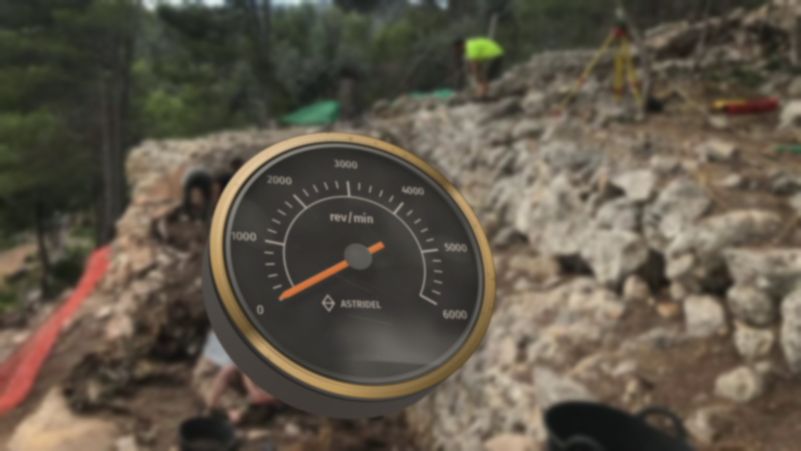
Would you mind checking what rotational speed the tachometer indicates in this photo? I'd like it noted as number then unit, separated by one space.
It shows 0 rpm
